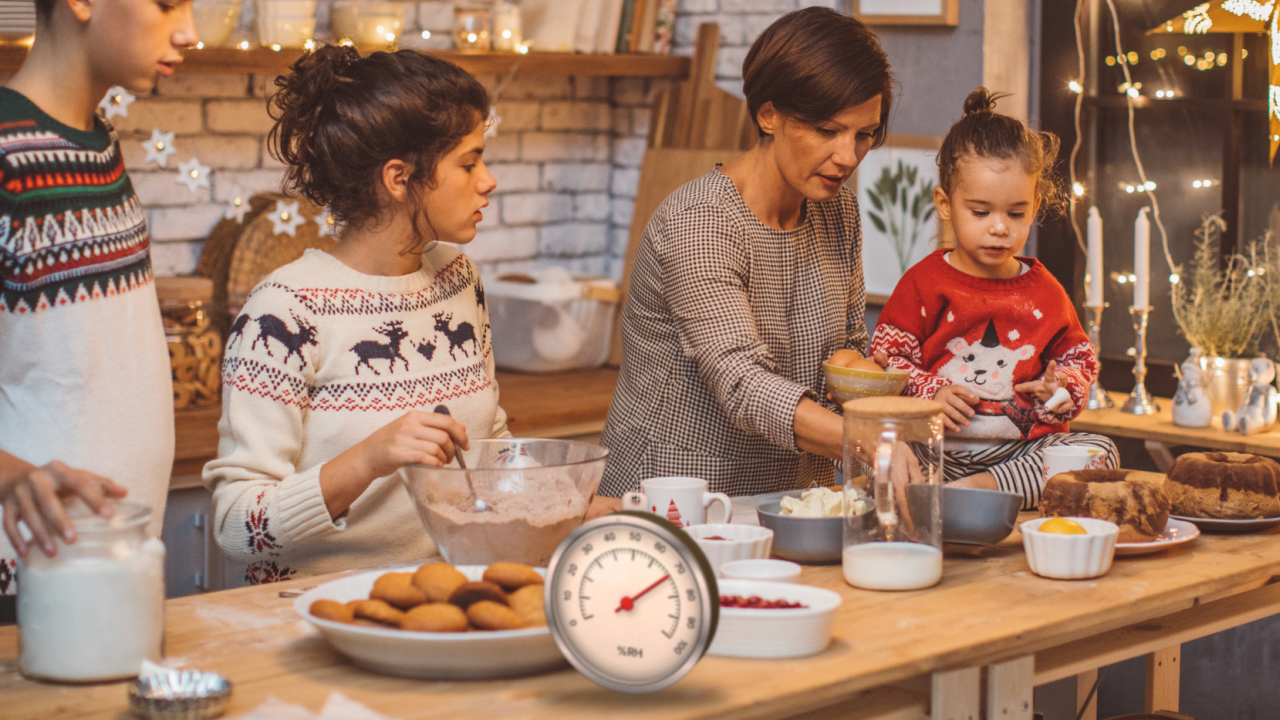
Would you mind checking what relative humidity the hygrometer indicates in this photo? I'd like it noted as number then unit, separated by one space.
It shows 70 %
